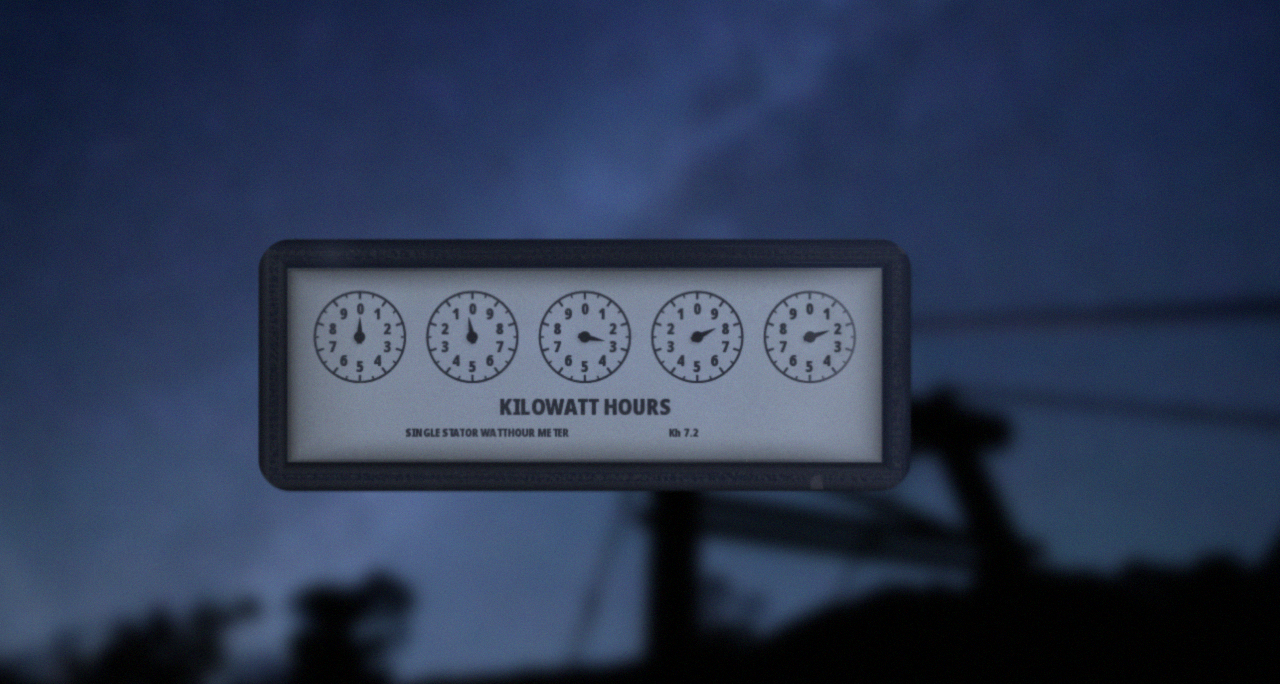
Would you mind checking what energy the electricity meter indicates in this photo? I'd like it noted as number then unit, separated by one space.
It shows 282 kWh
